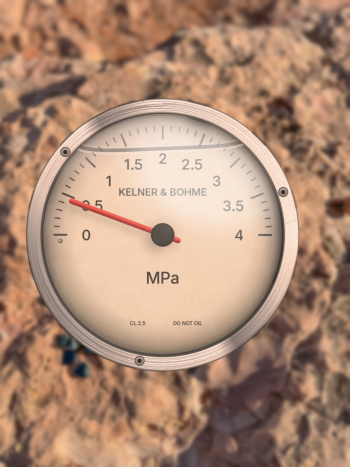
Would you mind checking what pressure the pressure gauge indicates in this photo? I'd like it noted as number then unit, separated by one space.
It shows 0.45 MPa
